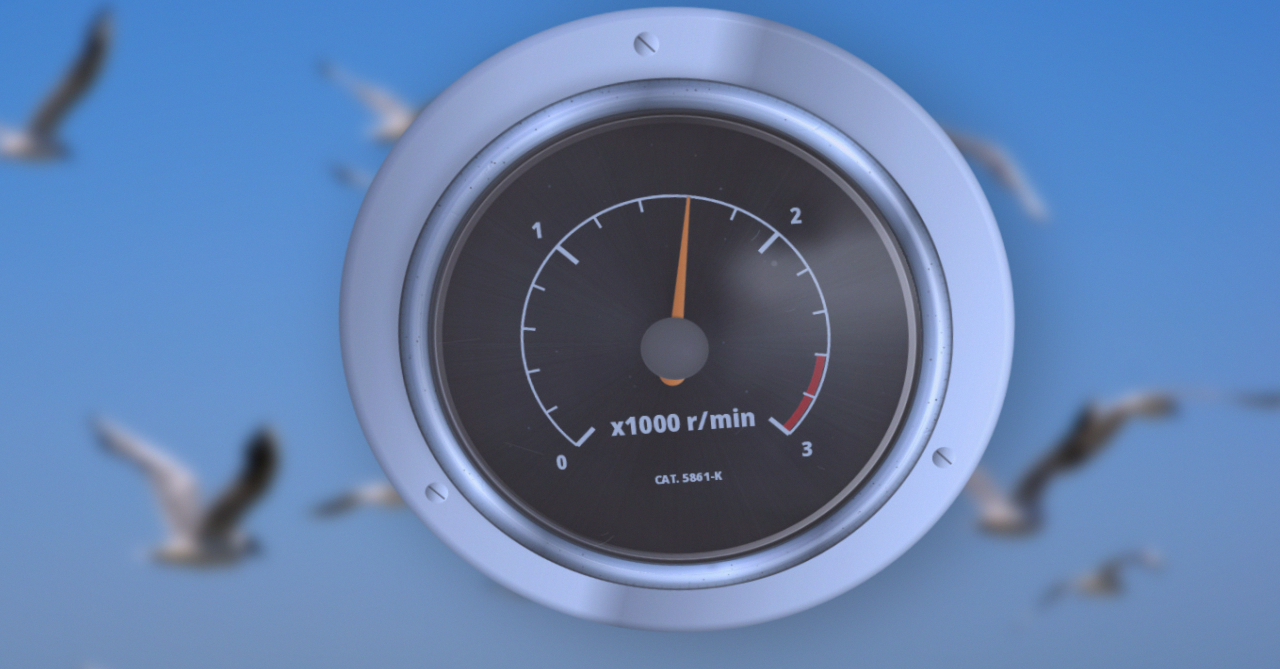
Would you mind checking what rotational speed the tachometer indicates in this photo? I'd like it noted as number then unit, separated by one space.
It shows 1600 rpm
